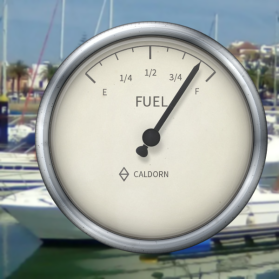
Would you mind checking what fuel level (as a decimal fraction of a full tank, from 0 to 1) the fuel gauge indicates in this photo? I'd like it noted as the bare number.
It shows 0.875
